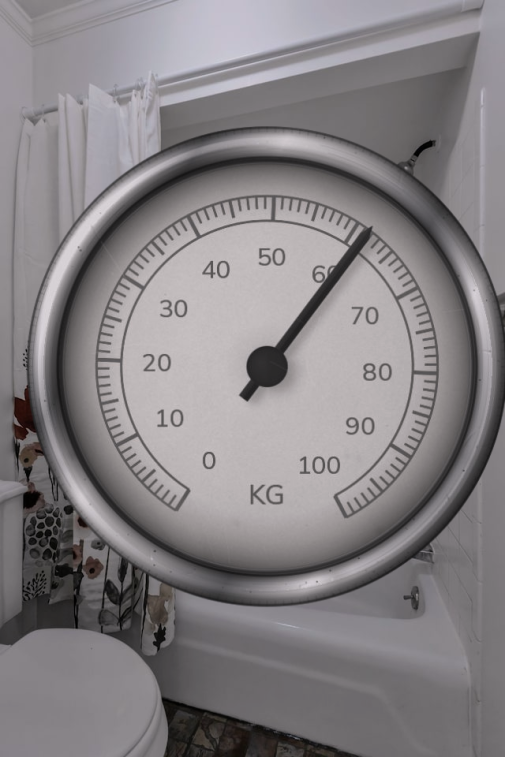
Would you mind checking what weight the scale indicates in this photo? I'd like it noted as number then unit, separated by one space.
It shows 61.5 kg
